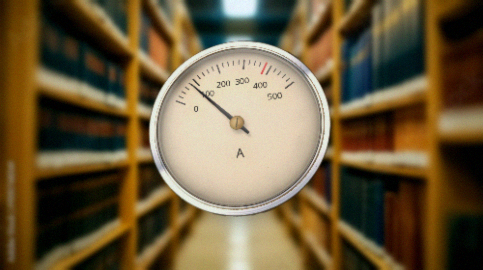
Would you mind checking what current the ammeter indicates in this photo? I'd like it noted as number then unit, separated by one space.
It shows 80 A
